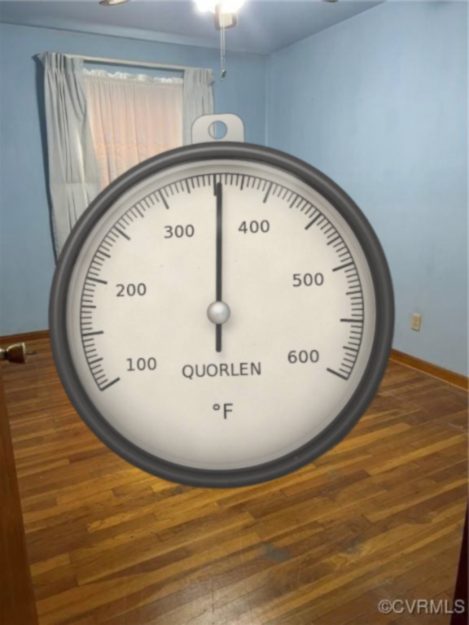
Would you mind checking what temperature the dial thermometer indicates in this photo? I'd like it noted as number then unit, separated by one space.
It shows 355 °F
